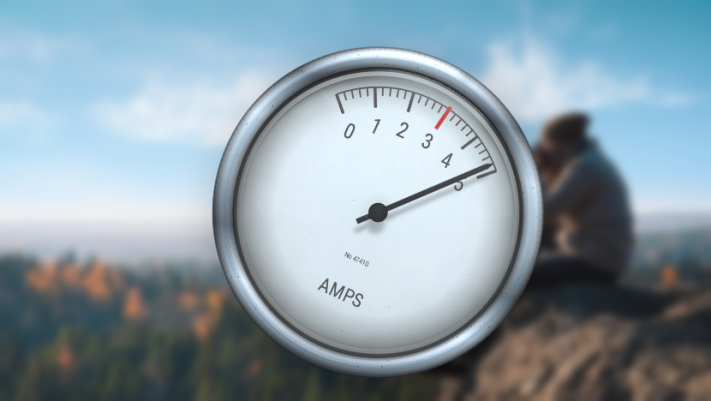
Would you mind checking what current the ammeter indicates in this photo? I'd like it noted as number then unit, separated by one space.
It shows 4.8 A
